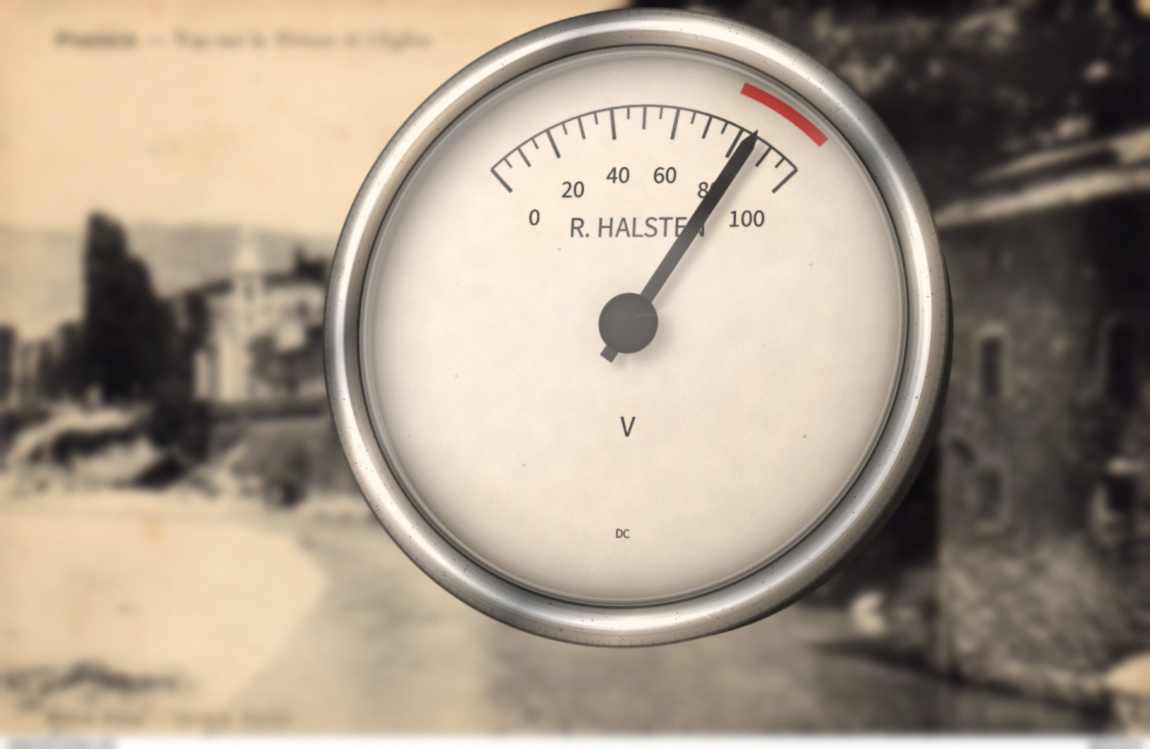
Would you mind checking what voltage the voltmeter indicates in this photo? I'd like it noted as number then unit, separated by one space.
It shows 85 V
